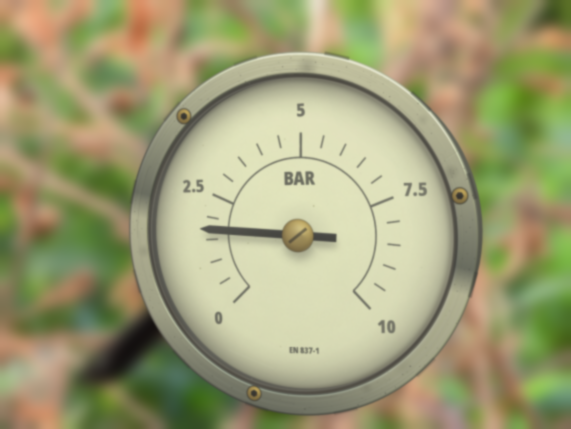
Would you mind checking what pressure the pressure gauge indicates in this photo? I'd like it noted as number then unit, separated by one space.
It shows 1.75 bar
